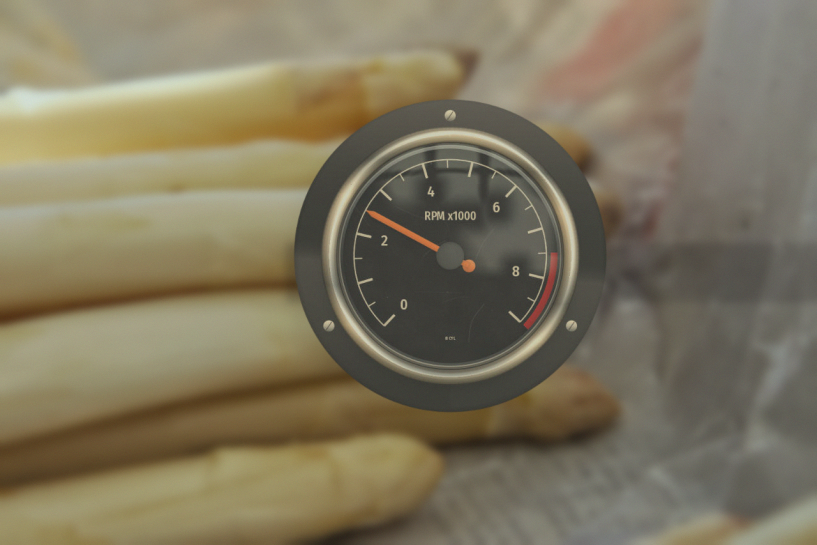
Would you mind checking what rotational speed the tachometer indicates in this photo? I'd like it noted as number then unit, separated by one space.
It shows 2500 rpm
